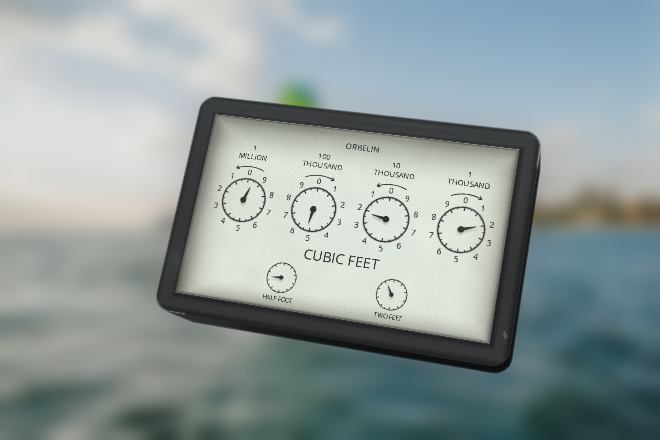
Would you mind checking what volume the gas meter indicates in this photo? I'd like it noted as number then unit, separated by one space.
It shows 952200 ft³
